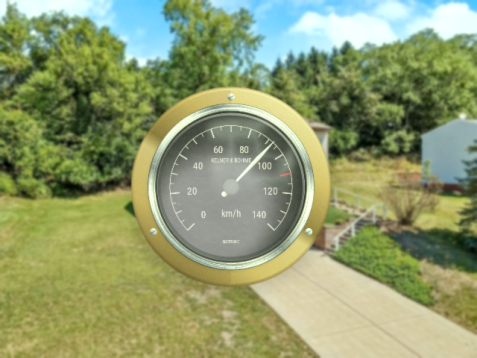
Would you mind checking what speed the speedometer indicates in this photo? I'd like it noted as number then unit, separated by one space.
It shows 92.5 km/h
